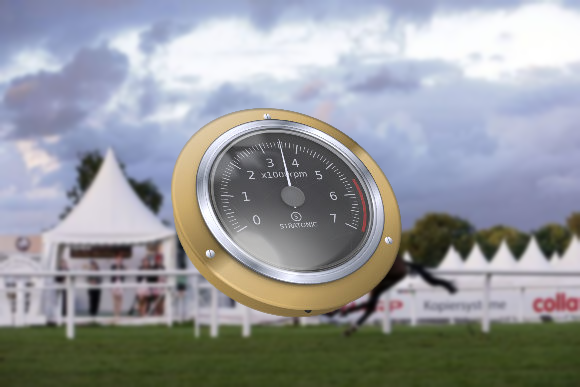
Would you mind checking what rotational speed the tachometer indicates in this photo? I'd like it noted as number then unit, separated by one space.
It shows 3500 rpm
